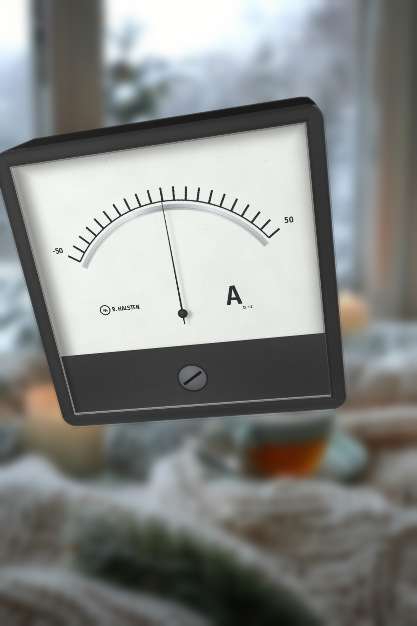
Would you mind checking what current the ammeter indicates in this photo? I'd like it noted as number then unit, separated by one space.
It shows 0 A
